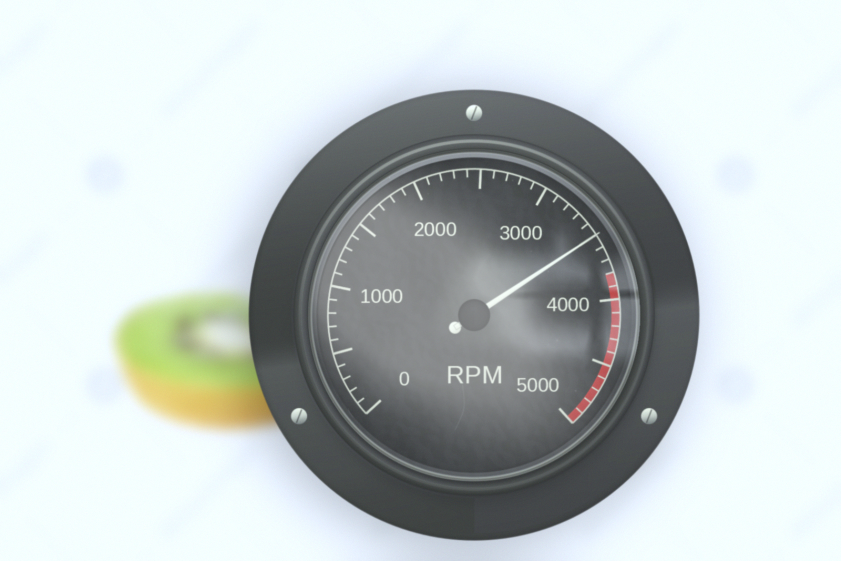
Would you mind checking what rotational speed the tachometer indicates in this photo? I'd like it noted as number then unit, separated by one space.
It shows 3500 rpm
